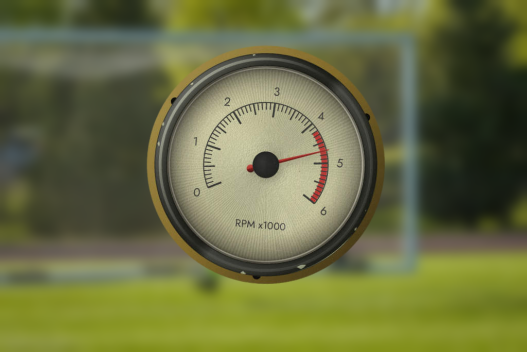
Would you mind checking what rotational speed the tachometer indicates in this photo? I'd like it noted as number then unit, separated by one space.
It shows 4700 rpm
